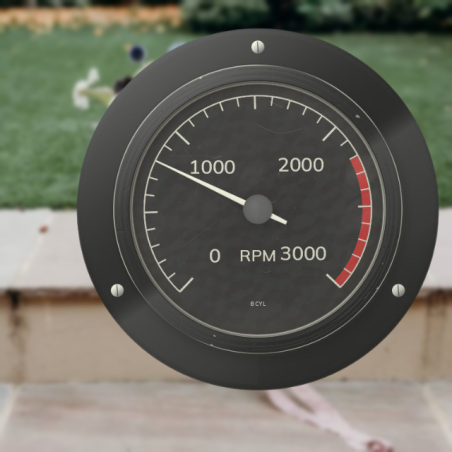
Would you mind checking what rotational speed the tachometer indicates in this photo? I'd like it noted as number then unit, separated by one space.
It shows 800 rpm
